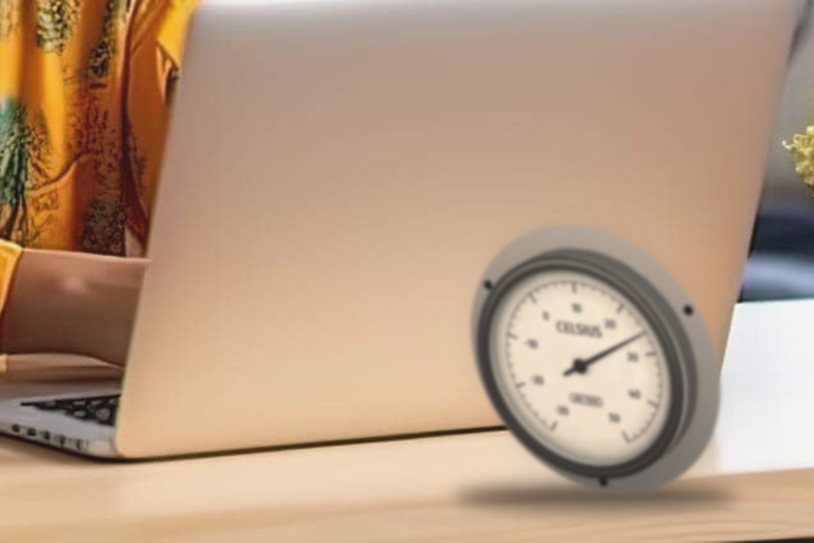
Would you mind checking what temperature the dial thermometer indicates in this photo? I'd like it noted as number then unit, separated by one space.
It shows 26 °C
